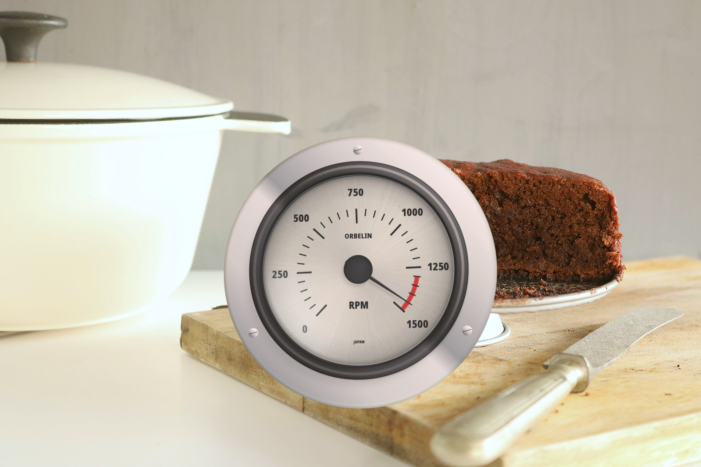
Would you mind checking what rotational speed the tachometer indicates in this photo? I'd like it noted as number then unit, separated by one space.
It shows 1450 rpm
